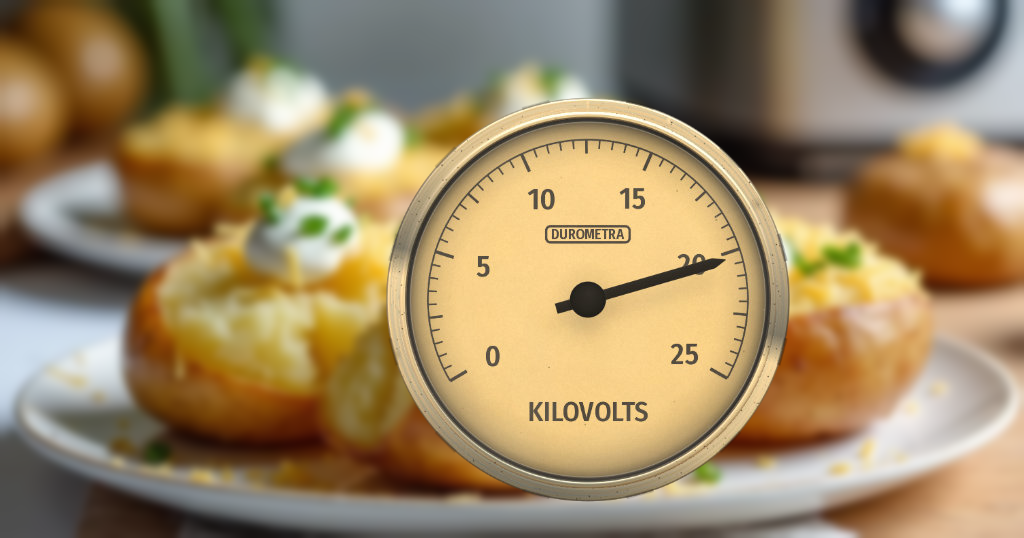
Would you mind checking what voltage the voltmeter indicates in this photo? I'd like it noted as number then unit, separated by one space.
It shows 20.25 kV
